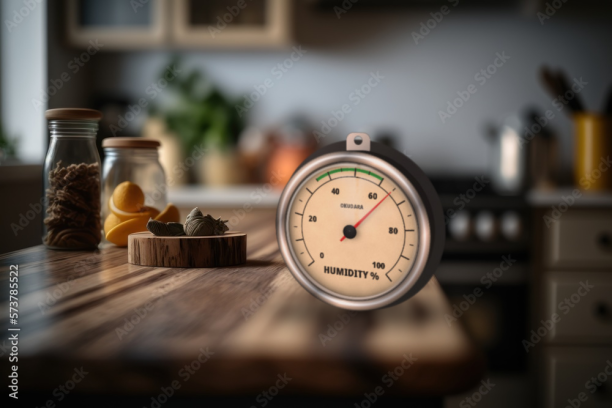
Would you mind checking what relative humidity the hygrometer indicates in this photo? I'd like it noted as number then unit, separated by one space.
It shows 65 %
